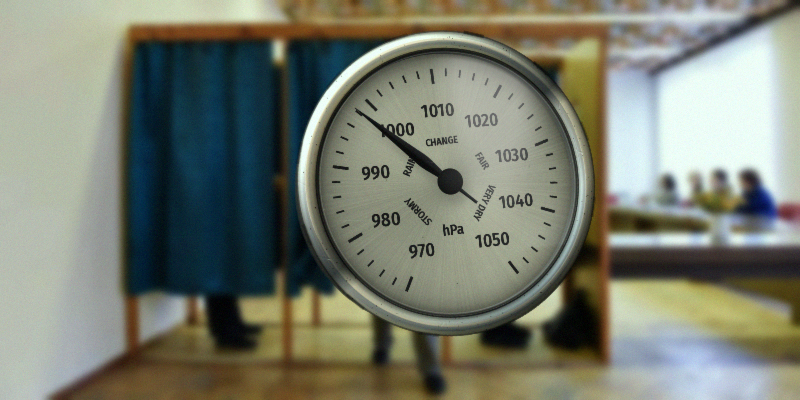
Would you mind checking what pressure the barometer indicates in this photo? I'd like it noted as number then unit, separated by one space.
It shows 998 hPa
